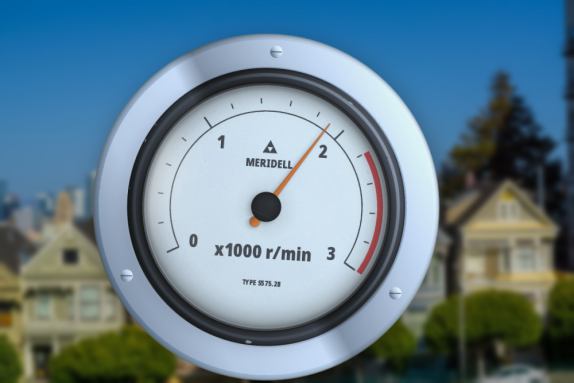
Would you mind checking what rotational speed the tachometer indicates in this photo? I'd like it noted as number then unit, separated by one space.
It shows 1900 rpm
